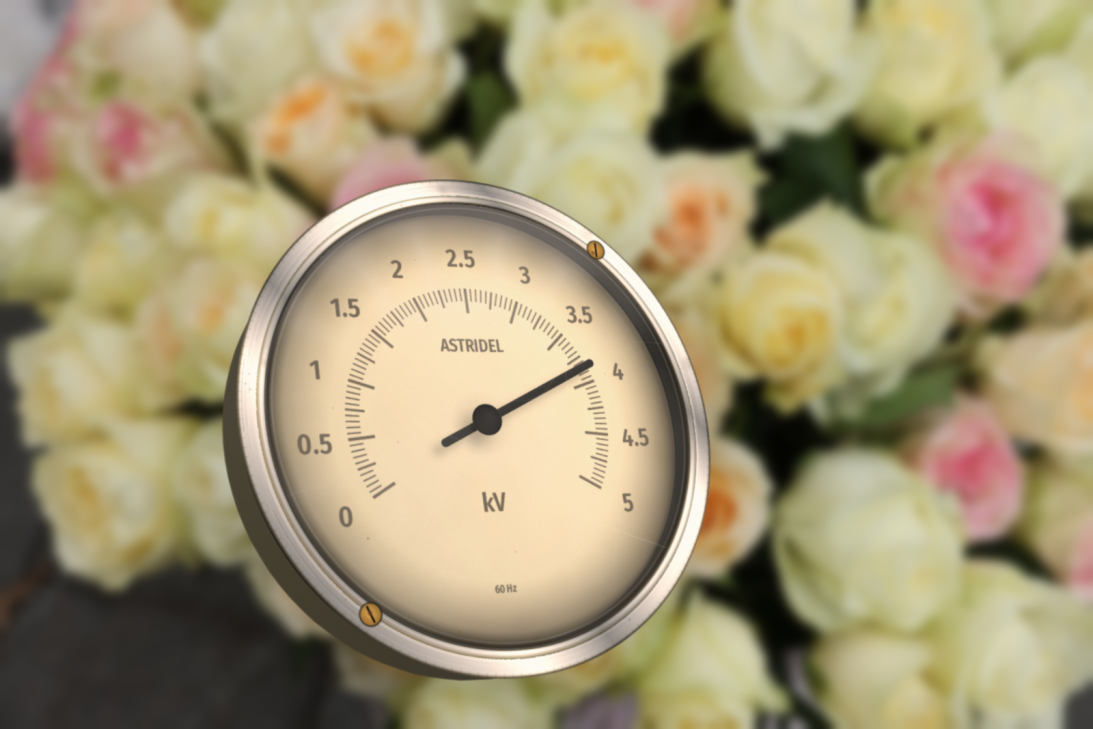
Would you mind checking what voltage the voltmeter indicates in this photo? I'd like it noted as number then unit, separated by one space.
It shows 3.85 kV
